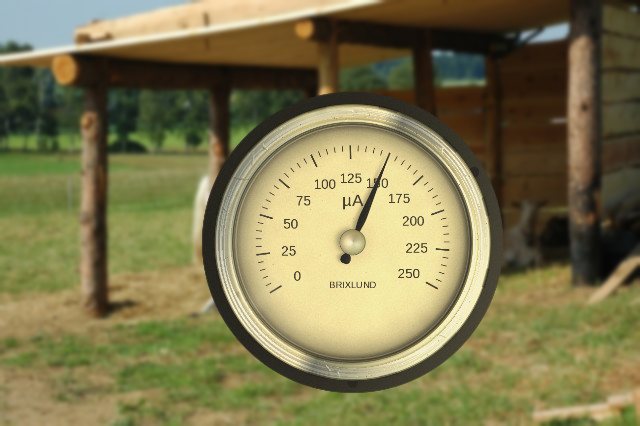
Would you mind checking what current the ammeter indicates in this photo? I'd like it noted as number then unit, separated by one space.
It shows 150 µA
